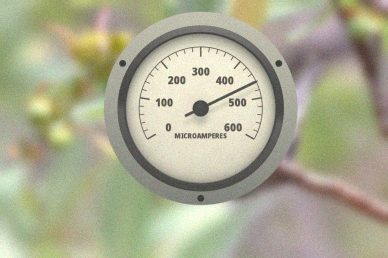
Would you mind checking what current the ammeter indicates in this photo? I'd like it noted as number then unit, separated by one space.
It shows 460 µA
